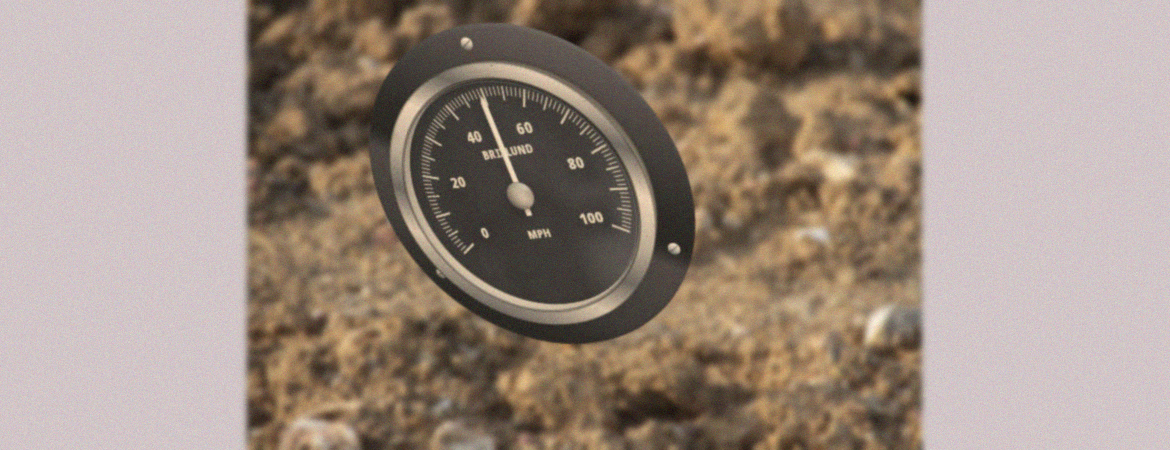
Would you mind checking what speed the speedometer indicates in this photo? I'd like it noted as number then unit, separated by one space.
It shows 50 mph
